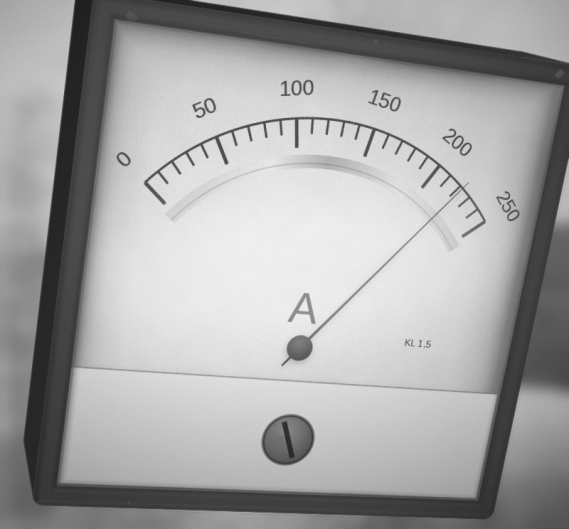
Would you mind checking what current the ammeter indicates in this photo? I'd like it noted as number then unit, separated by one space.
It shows 220 A
